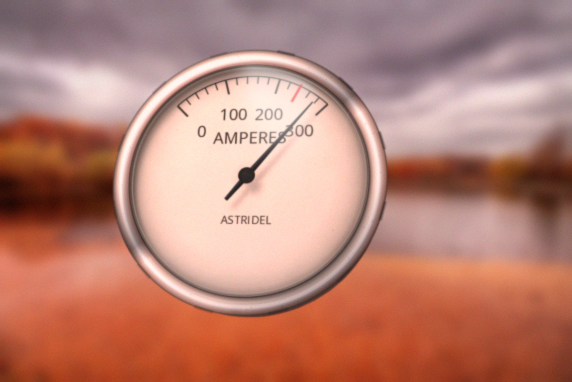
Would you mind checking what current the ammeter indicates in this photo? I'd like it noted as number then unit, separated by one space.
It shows 280 A
